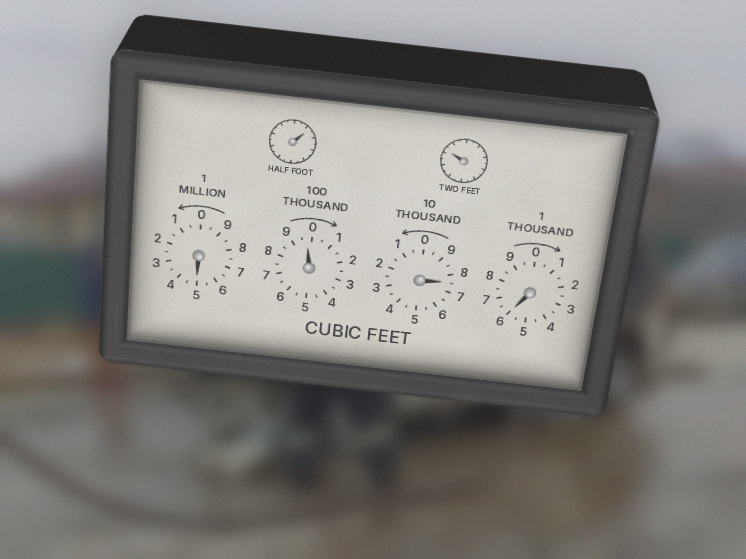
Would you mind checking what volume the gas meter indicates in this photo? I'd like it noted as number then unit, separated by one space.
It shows 497600 ft³
